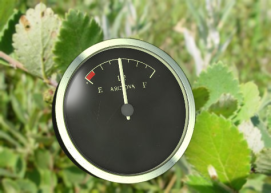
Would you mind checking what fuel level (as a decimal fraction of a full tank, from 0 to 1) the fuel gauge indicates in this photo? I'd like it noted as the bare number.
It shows 0.5
